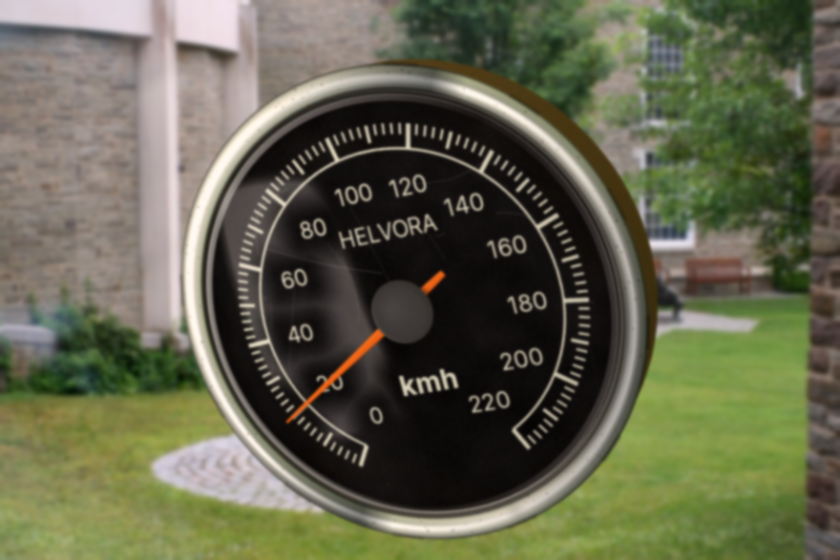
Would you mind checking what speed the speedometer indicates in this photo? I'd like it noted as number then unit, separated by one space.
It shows 20 km/h
